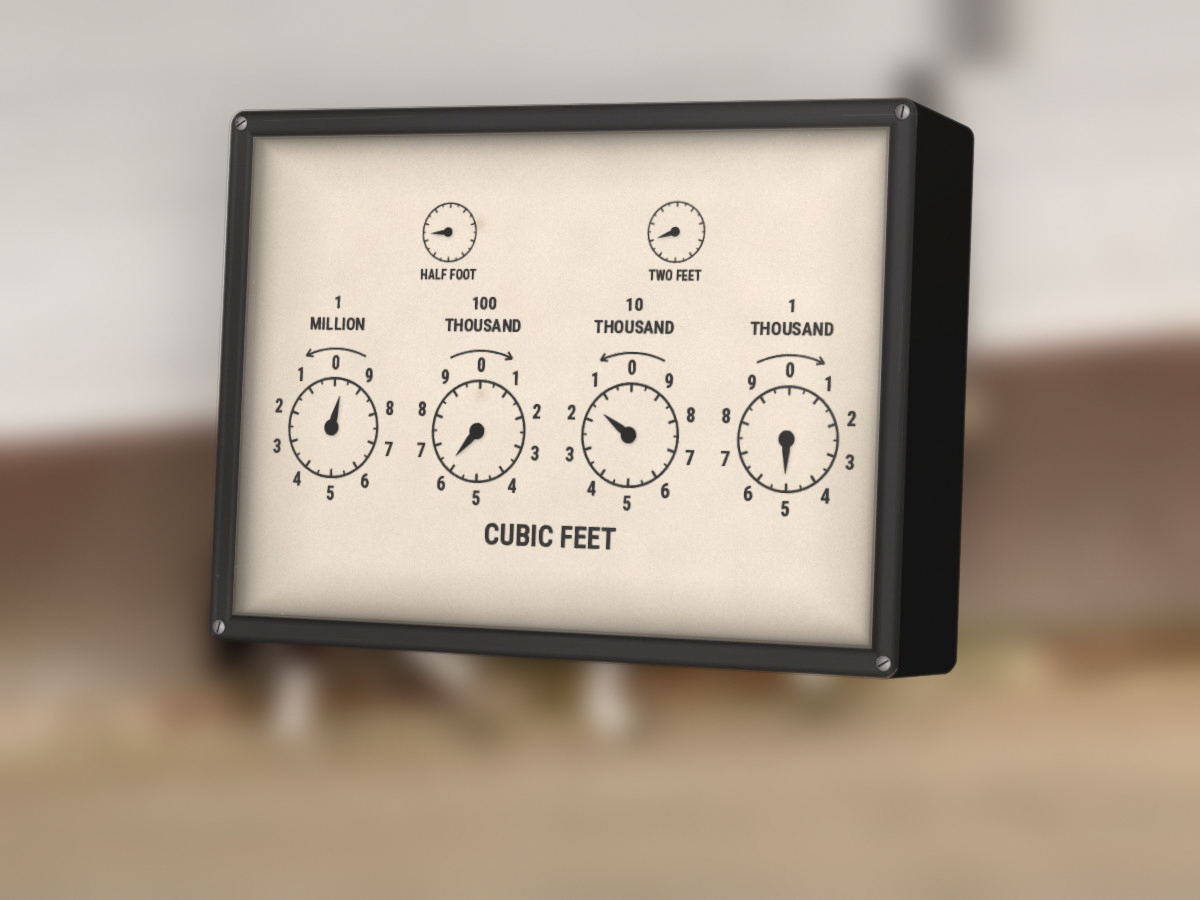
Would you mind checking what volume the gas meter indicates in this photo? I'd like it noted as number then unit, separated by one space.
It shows 961500 ft³
